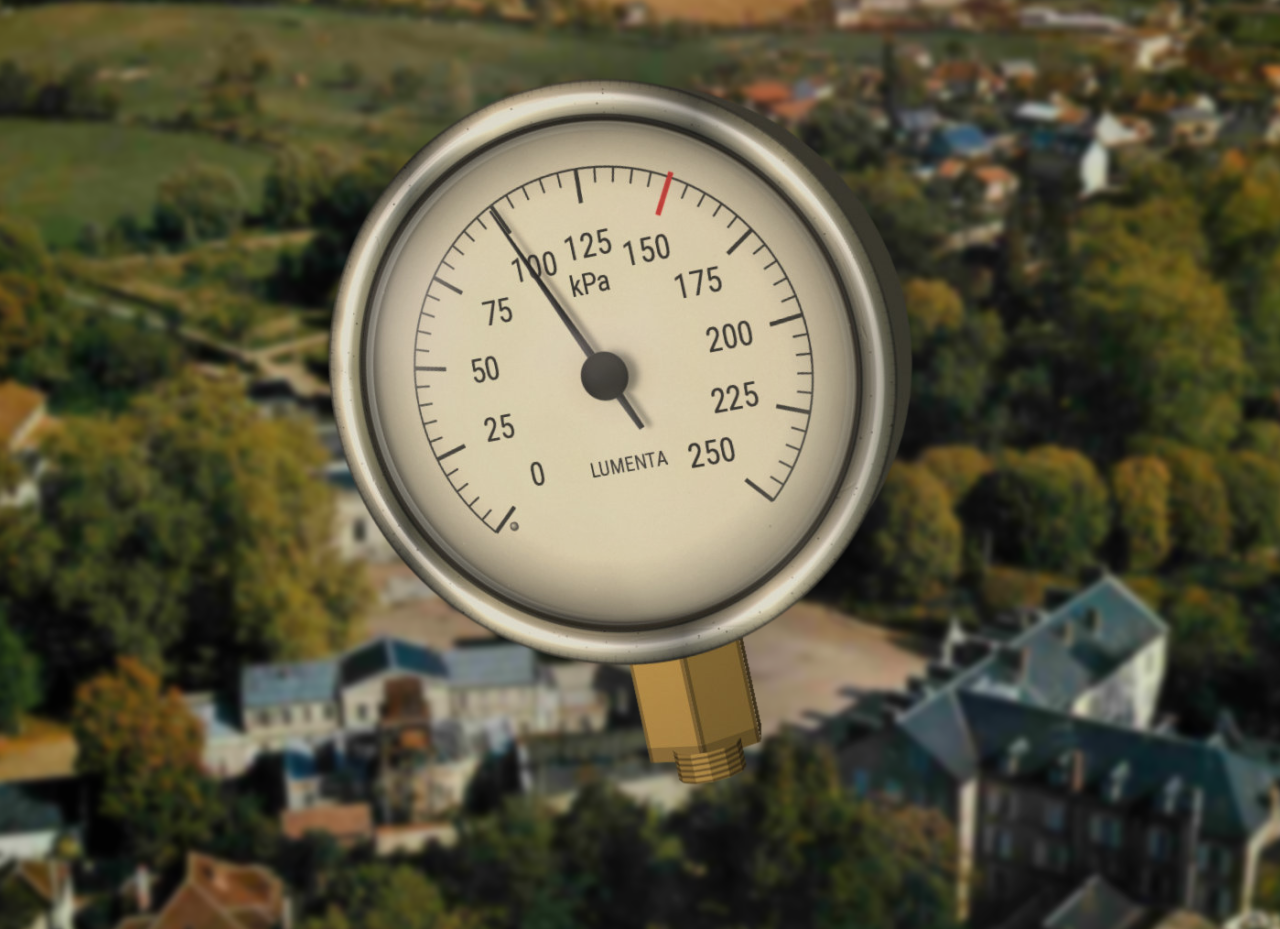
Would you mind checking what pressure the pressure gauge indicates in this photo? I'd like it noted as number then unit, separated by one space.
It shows 100 kPa
